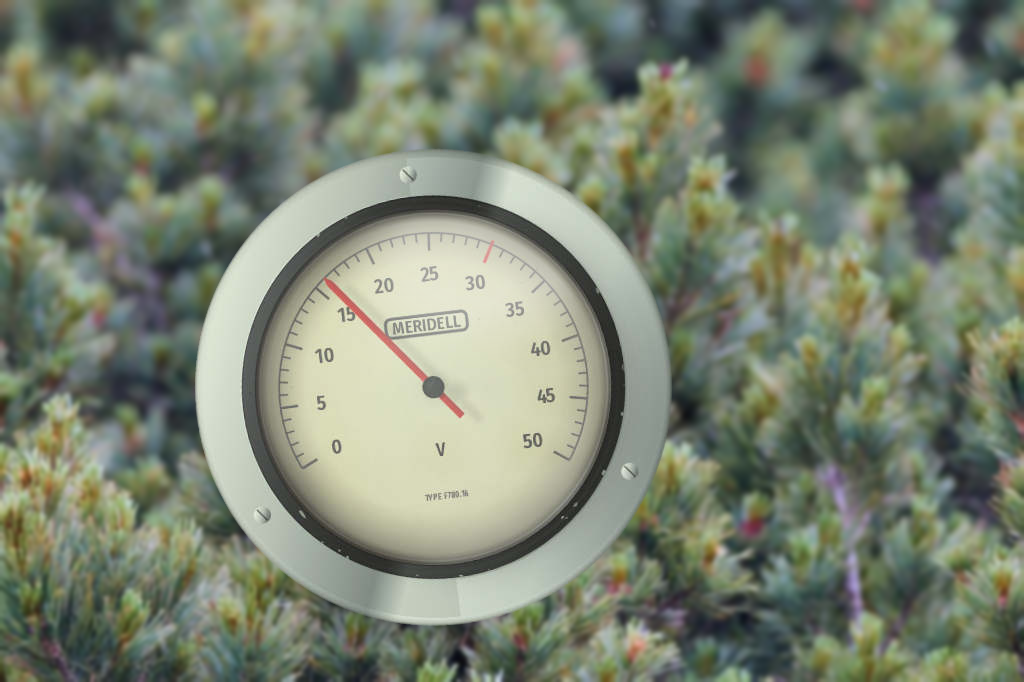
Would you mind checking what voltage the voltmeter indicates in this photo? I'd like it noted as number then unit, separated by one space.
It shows 16 V
